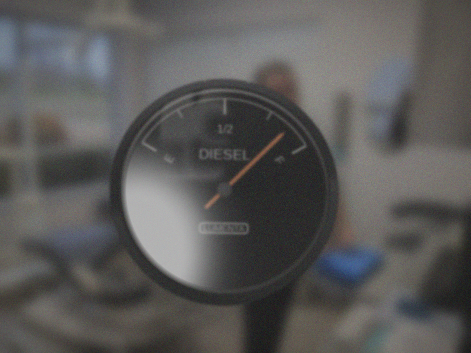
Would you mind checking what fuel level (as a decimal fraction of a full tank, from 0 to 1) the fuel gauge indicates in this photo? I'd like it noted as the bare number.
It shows 0.875
